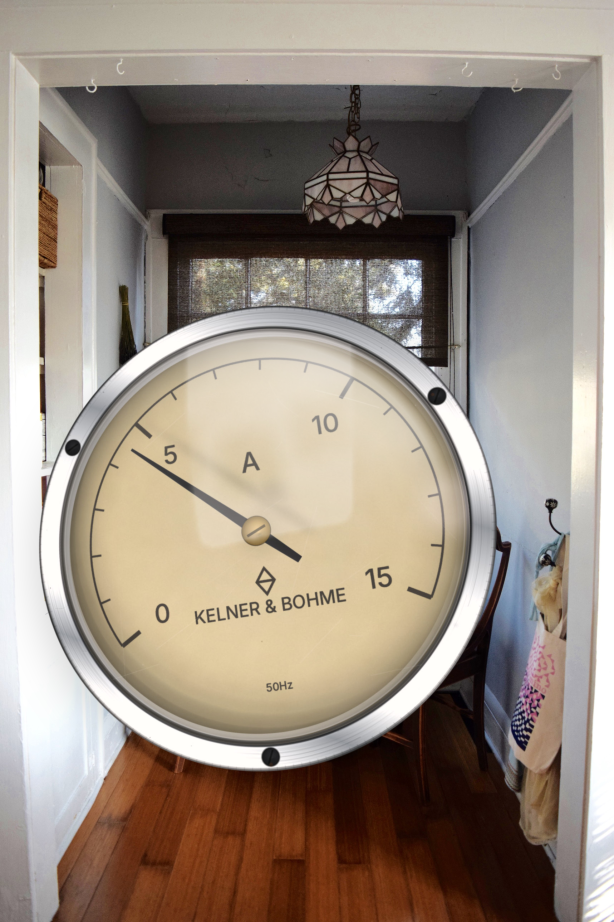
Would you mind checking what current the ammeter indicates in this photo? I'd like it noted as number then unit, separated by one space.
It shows 4.5 A
